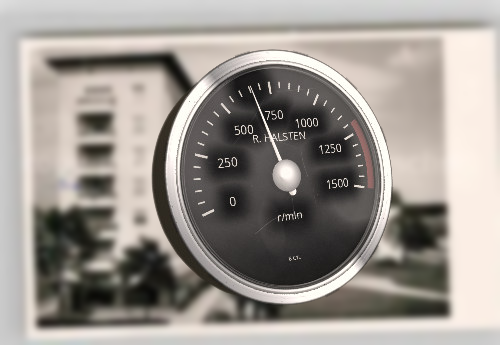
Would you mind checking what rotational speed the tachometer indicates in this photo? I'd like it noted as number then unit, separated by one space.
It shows 650 rpm
